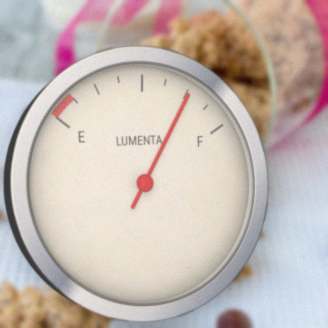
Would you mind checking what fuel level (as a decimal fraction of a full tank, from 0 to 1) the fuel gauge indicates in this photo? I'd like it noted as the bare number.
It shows 0.75
